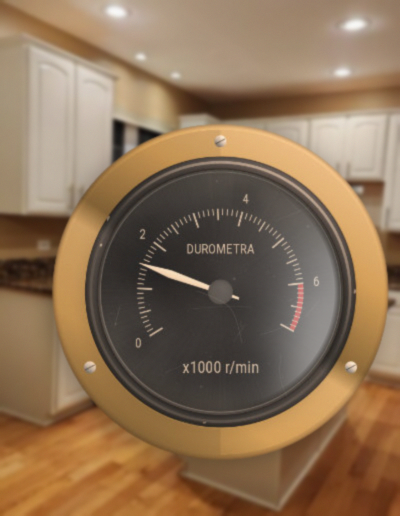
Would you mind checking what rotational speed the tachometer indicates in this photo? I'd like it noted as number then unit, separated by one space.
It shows 1500 rpm
